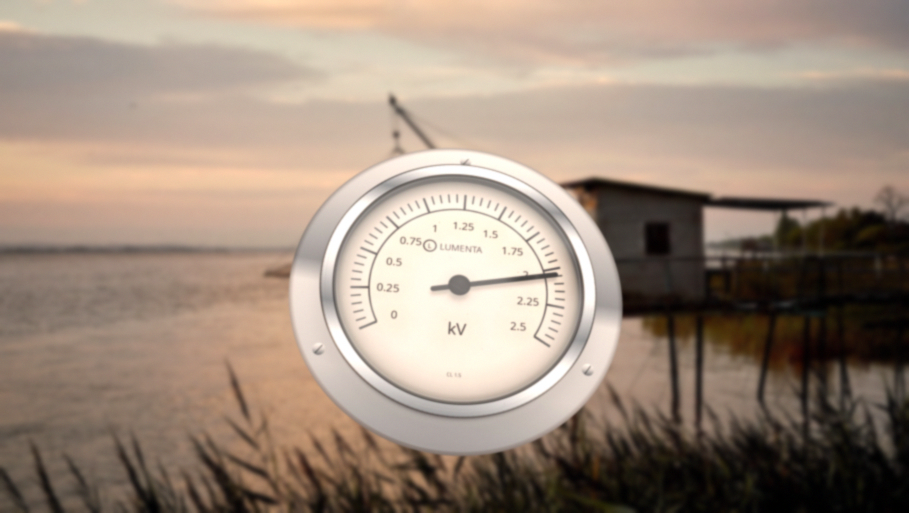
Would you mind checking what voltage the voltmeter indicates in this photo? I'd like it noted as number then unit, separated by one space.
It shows 2.05 kV
